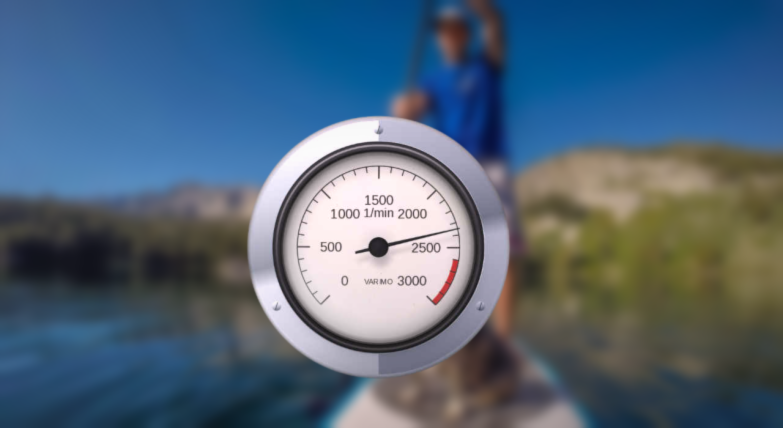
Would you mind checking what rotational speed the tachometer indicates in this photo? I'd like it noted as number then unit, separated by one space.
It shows 2350 rpm
